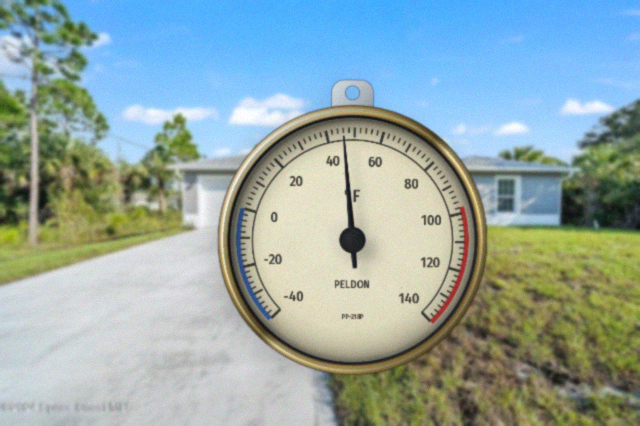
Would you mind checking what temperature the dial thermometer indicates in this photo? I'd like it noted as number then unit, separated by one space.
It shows 46 °F
